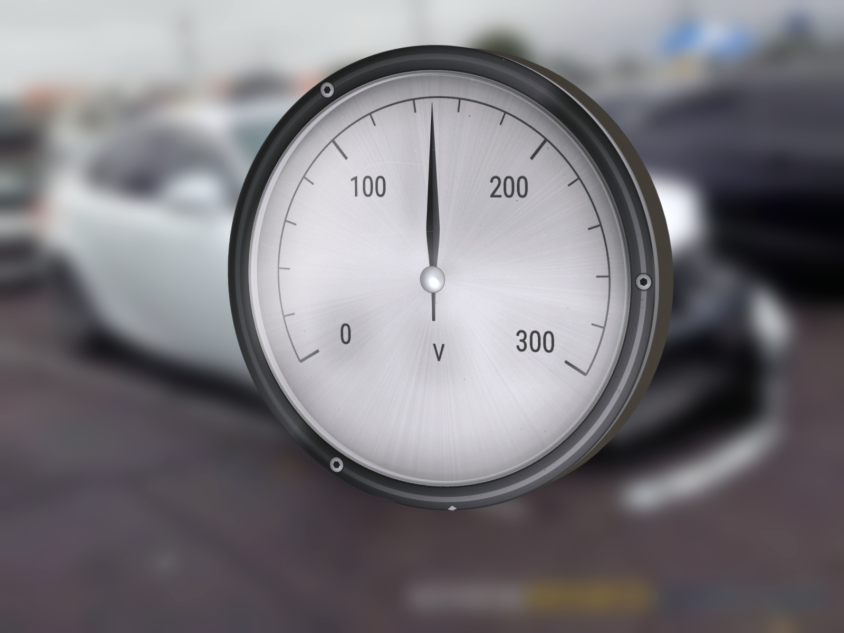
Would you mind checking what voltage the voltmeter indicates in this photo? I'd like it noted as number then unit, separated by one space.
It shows 150 V
